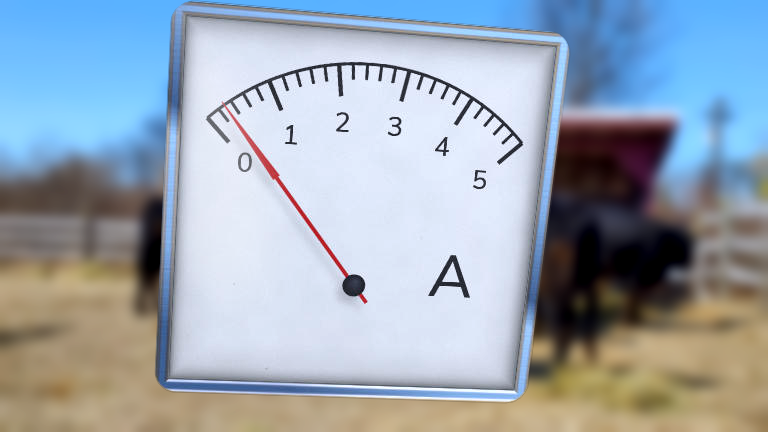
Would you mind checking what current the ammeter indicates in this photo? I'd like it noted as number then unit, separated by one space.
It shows 0.3 A
